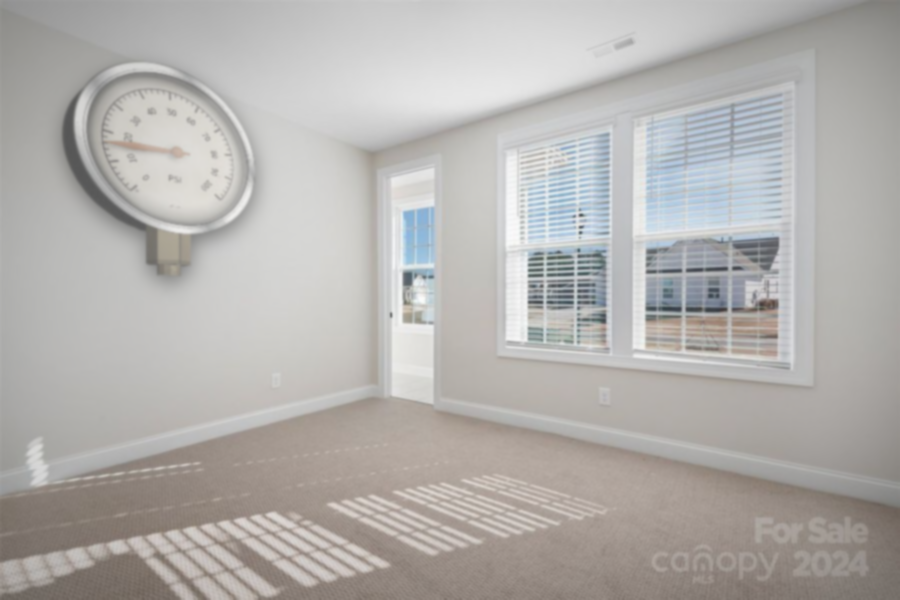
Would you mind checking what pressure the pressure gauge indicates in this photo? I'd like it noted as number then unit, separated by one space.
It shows 16 psi
